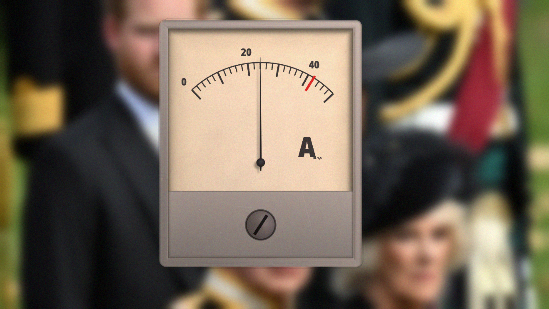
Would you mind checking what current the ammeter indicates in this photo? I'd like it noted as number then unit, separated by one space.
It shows 24 A
